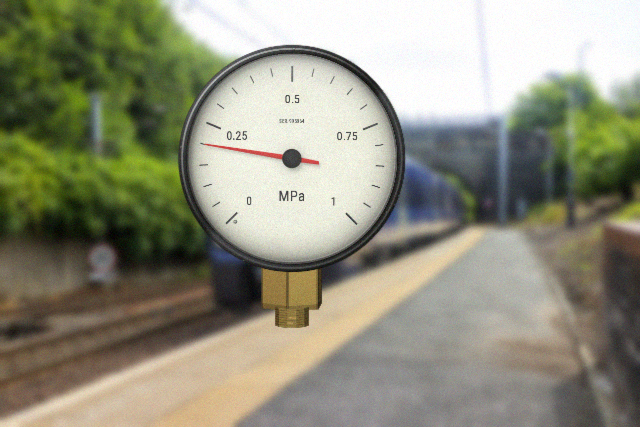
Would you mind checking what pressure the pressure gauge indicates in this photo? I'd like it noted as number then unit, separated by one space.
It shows 0.2 MPa
